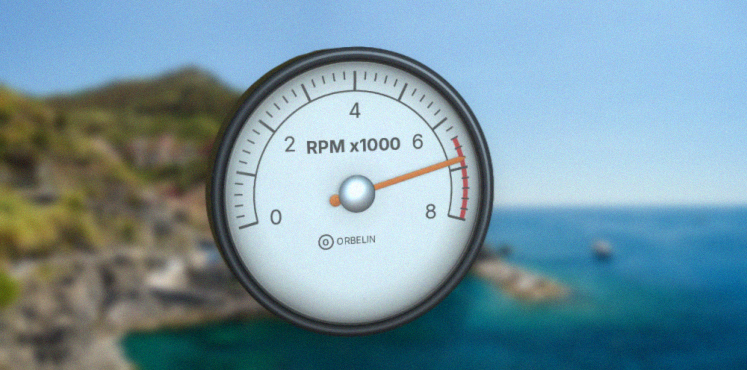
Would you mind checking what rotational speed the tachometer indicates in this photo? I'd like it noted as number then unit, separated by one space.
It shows 6800 rpm
